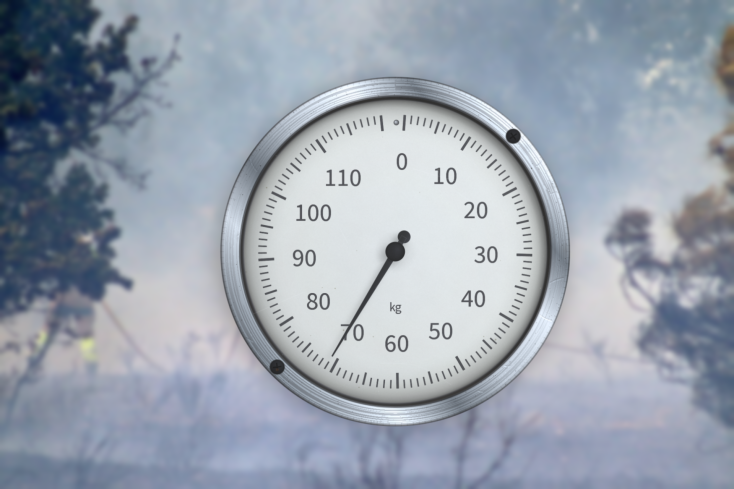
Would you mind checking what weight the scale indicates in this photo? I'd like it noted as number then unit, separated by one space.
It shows 71 kg
